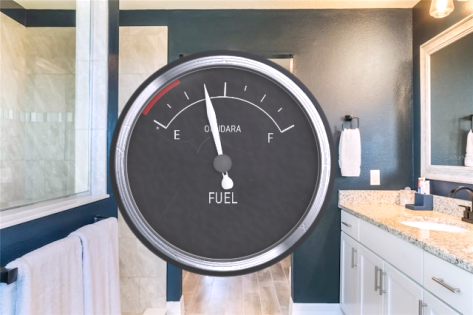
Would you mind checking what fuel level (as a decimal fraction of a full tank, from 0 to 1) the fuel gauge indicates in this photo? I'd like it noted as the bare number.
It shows 0.375
